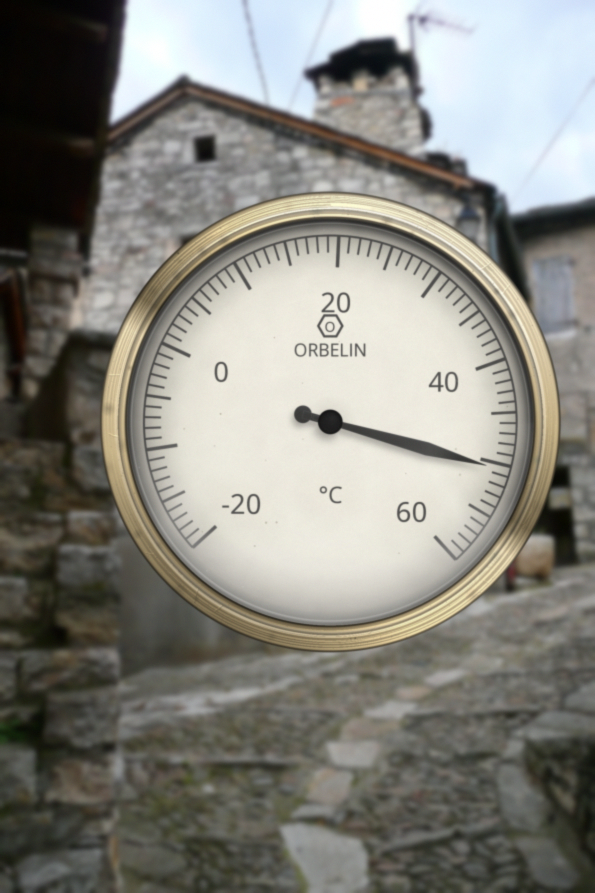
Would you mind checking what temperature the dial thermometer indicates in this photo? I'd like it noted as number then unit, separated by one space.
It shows 50.5 °C
